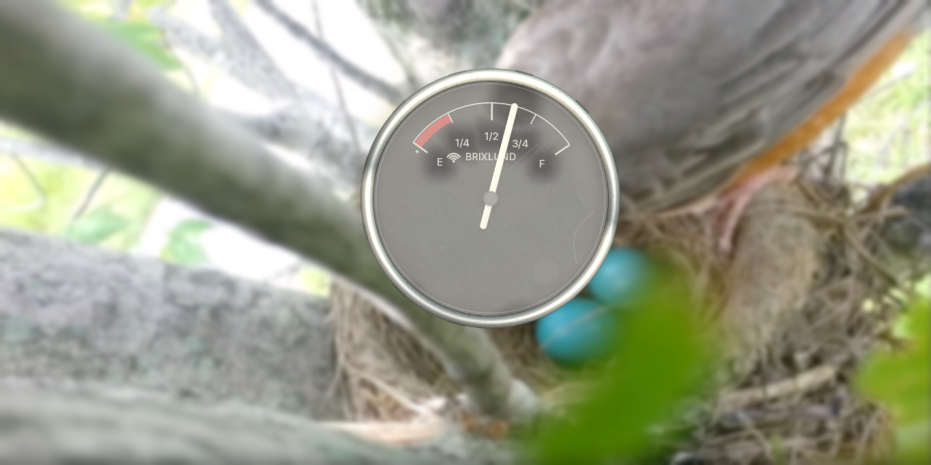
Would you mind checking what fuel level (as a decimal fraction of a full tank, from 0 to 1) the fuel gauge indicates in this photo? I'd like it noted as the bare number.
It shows 0.625
